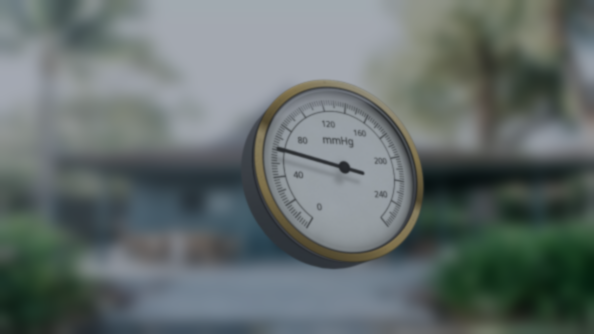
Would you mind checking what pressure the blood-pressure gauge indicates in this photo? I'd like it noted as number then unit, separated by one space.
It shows 60 mmHg
